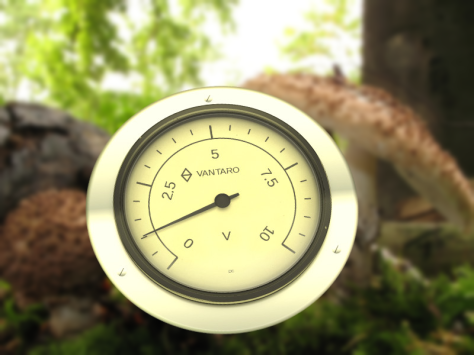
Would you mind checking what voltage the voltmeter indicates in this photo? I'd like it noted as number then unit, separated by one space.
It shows 1 V
